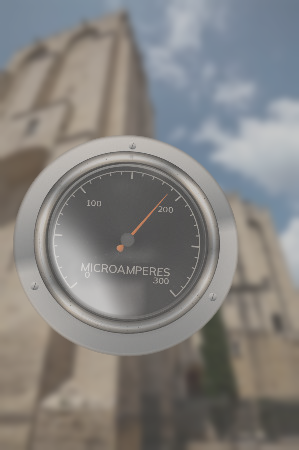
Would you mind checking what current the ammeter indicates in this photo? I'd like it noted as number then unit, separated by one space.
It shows 190 µA
